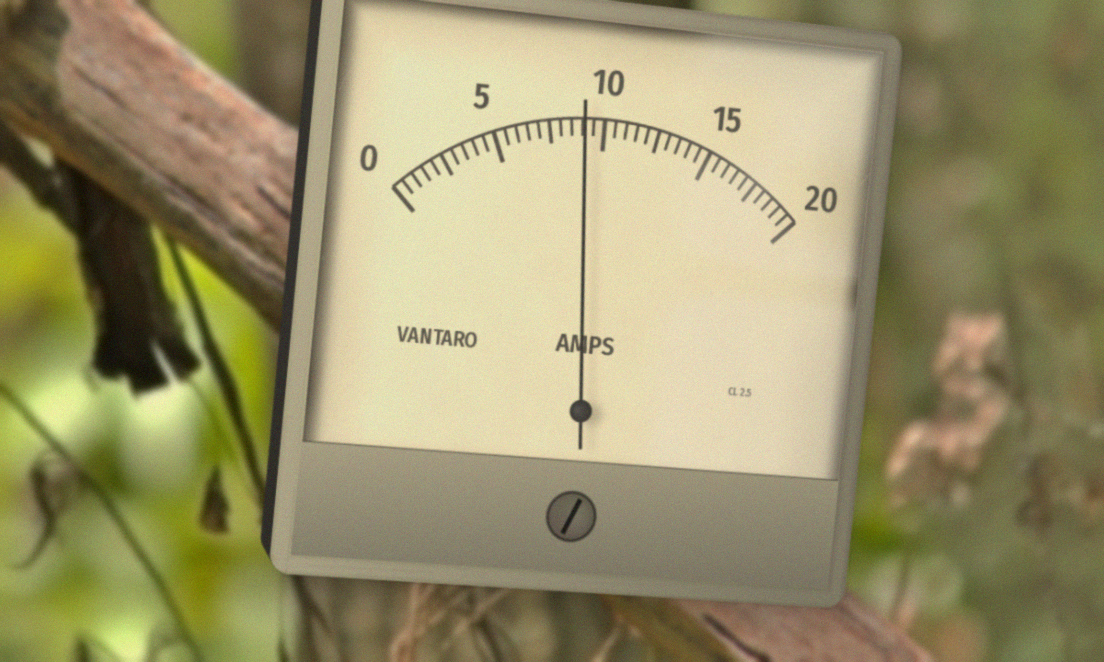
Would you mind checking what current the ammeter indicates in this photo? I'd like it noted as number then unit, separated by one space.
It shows 9 A
